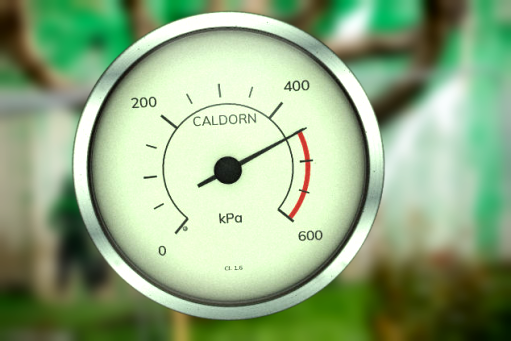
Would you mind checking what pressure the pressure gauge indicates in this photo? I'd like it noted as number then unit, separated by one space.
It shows 450 kPa
